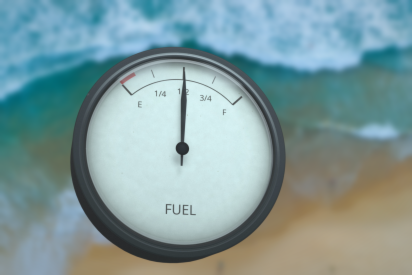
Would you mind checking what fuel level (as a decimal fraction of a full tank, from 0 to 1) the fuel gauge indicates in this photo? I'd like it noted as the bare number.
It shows 0.5
